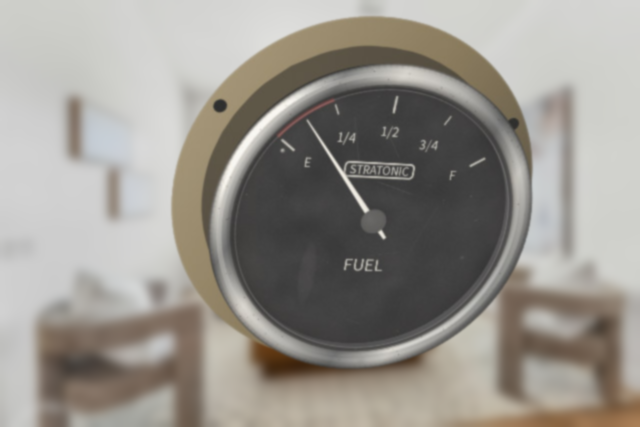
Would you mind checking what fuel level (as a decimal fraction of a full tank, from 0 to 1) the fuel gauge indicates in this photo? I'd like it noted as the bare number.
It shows 0.125
